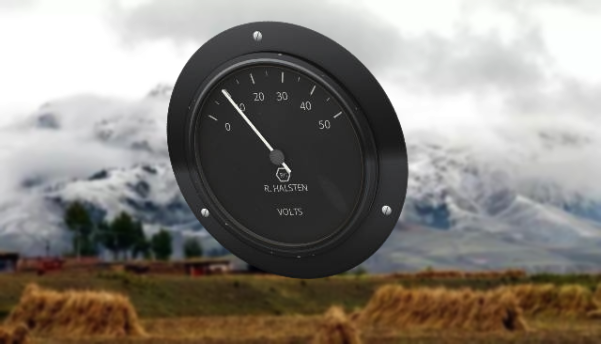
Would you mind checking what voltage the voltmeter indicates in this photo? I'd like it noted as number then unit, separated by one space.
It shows 10 V
